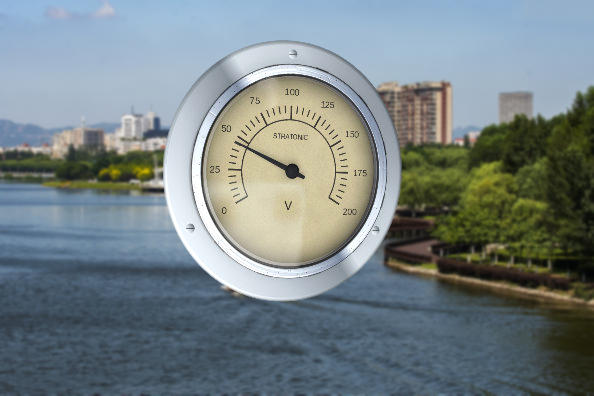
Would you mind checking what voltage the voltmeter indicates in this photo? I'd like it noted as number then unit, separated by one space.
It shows 45 V
